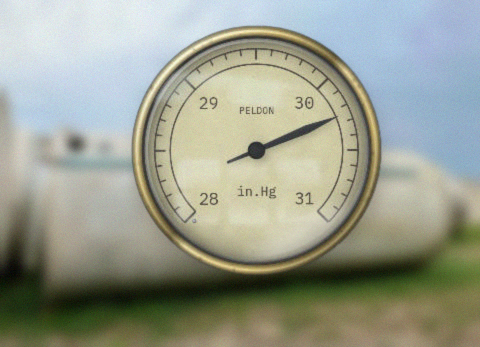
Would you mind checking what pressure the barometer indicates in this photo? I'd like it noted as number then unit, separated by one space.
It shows 30.25 inHg
